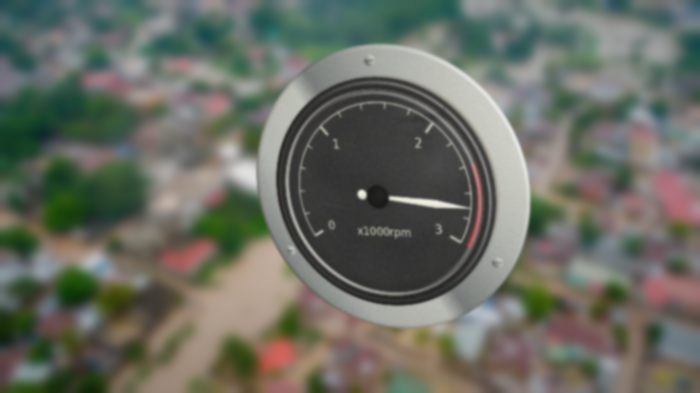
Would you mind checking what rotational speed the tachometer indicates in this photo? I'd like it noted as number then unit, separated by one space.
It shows 2700 rpm
